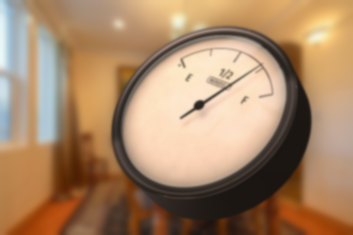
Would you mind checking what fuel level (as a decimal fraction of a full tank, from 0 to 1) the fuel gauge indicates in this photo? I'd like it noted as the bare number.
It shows 0.75
